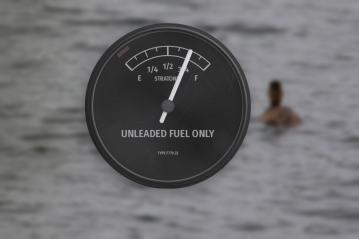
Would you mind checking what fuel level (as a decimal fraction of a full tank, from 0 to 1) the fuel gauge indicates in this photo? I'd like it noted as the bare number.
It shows 0.75
